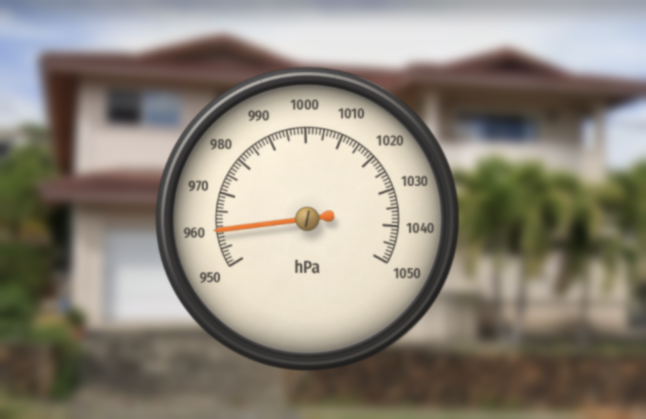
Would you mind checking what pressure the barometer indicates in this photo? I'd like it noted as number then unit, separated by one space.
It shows 960 hPa
